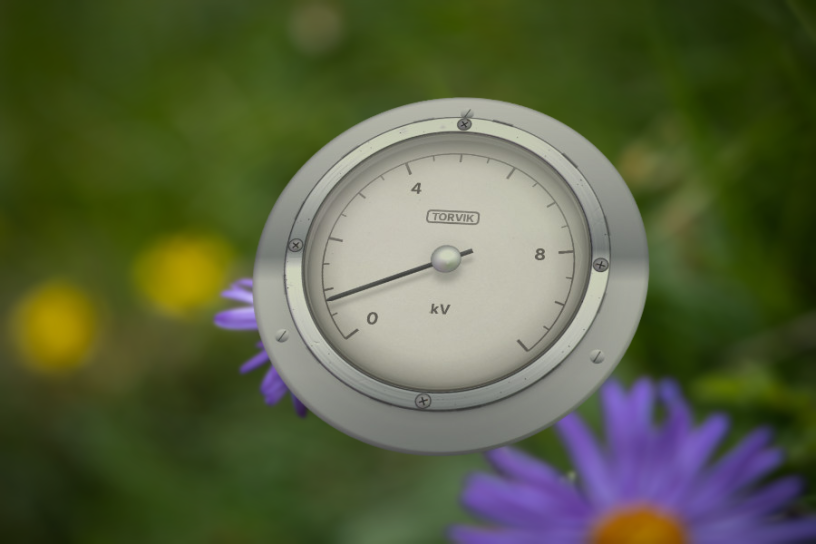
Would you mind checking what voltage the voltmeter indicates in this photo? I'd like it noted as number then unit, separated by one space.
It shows 0.75 kV
